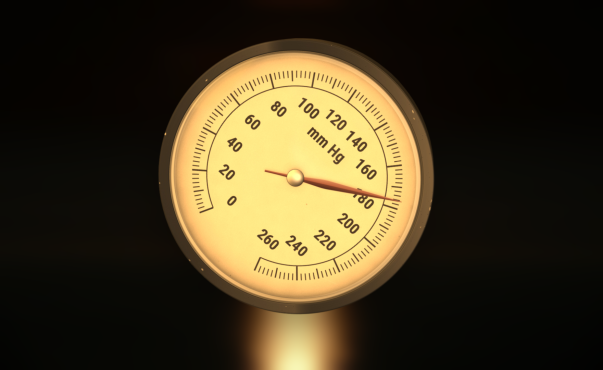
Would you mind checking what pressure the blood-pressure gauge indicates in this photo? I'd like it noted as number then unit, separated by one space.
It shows 176 mmHg
